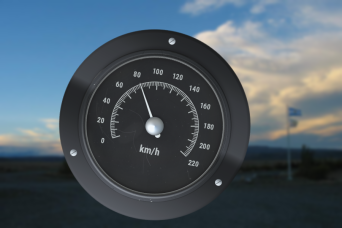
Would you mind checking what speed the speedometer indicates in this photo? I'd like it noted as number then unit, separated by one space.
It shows 80 km/h
